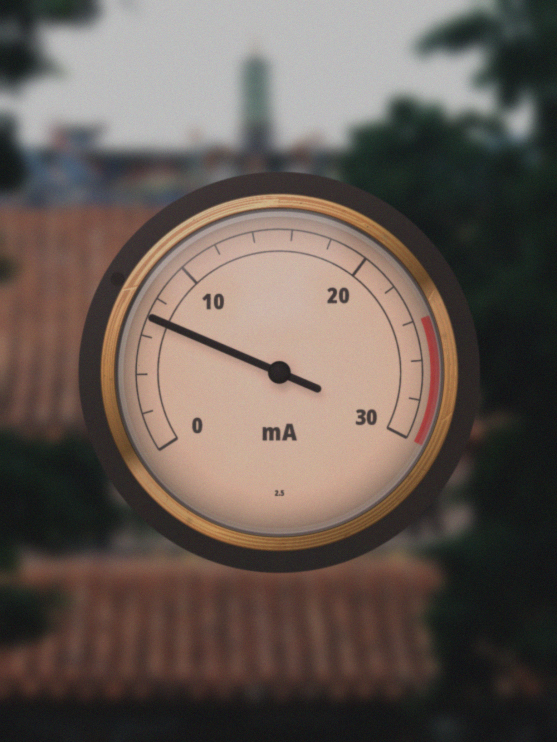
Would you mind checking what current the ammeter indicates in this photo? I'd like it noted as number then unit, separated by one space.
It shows 7 mA
